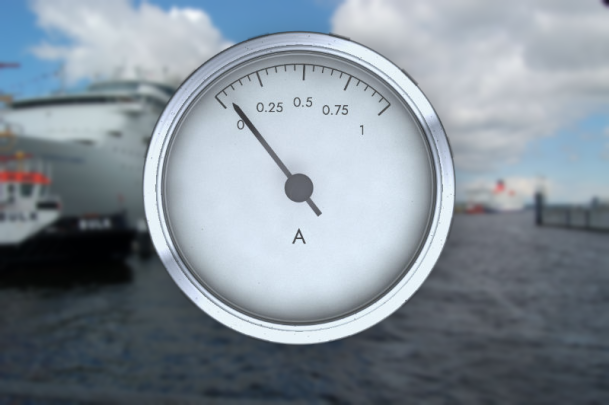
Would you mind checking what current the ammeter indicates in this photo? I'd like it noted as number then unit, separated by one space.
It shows 0.05 A
